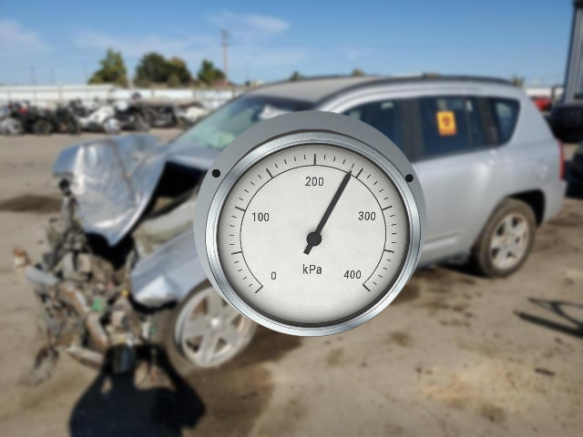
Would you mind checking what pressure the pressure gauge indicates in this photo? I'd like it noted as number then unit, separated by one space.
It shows 240 kPa
